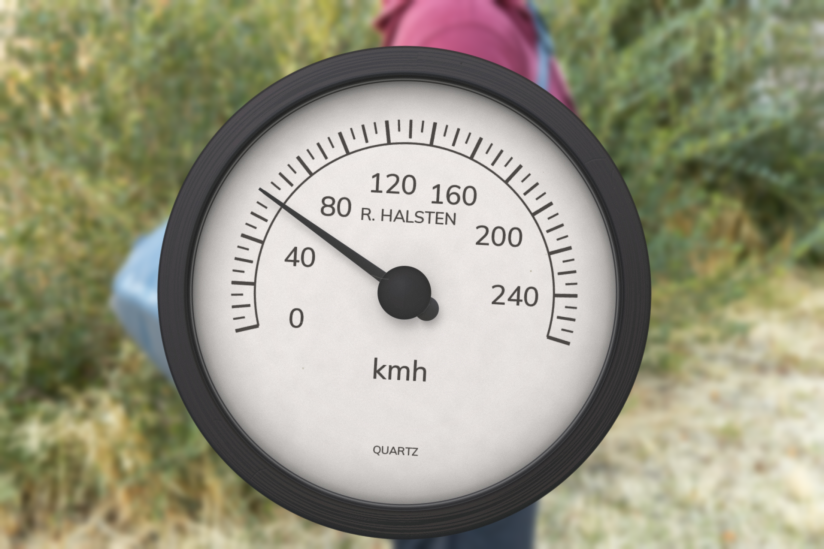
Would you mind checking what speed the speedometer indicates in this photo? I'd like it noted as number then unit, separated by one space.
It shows 60 km/h
